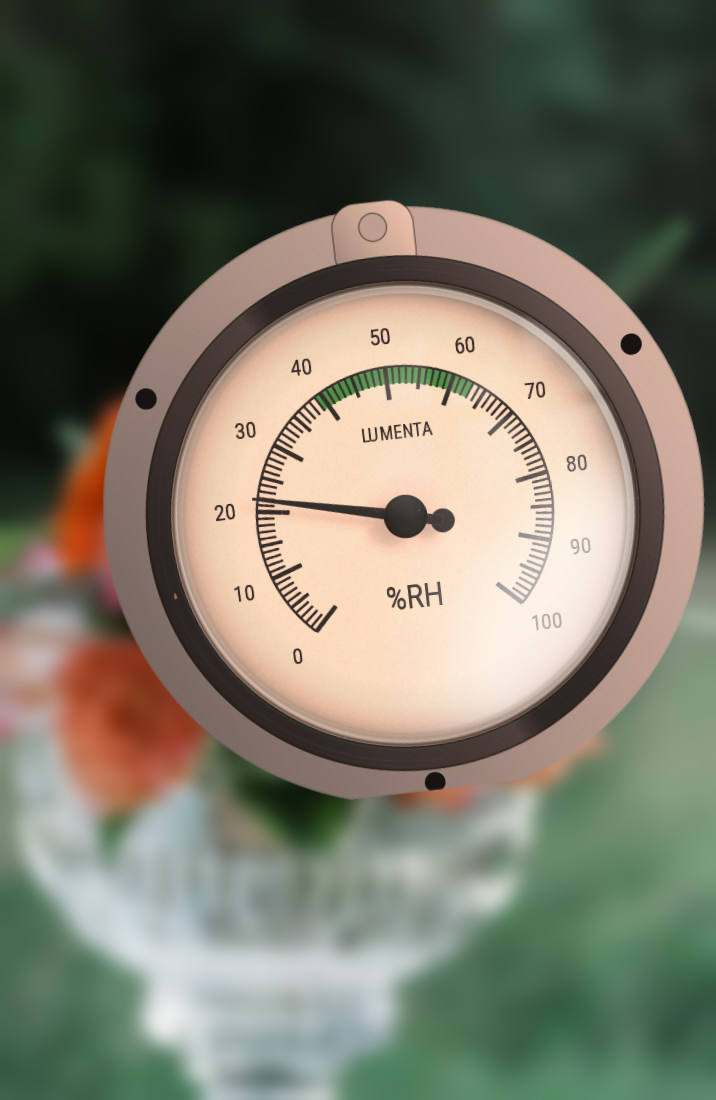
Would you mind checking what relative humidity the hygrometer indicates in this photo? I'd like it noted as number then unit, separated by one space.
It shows 22 %
